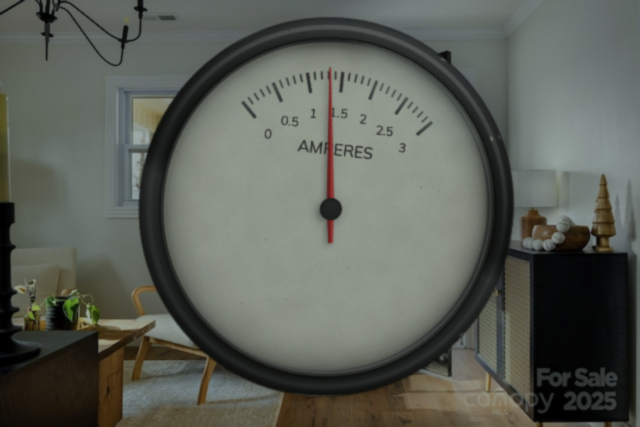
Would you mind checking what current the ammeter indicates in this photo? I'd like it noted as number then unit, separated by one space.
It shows 1.3 A
